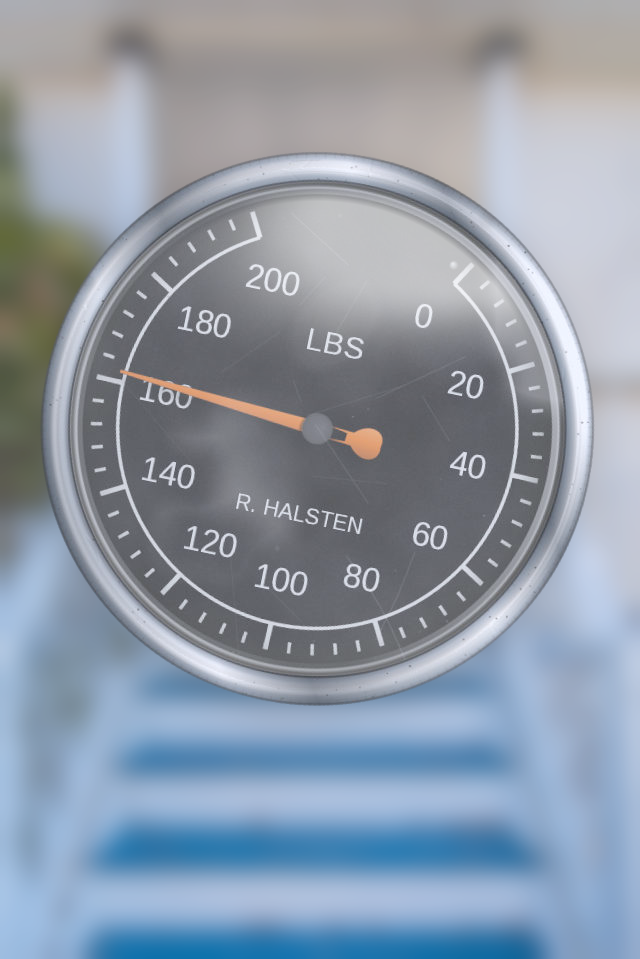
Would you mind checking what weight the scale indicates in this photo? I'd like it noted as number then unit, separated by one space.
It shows 162 lb
